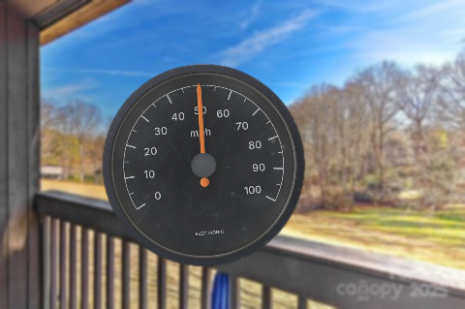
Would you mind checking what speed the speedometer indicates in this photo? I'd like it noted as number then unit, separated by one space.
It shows 50 mph
